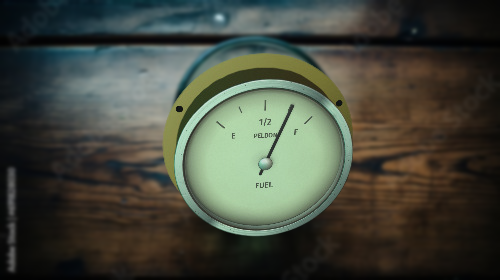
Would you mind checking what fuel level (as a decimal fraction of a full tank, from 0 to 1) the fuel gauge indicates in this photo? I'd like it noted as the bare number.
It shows 0.75
